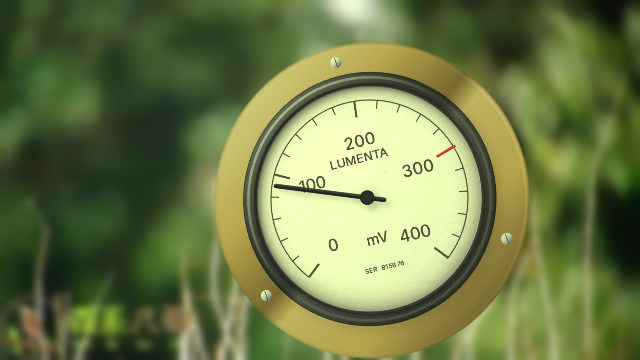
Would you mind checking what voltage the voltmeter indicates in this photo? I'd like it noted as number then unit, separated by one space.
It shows 90 mV
